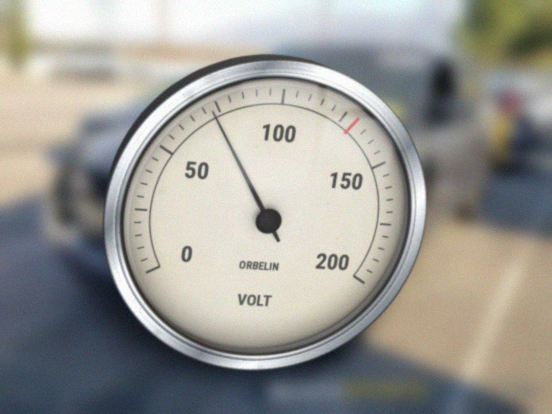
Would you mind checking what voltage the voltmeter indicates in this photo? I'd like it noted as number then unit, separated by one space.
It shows 72.5 V
